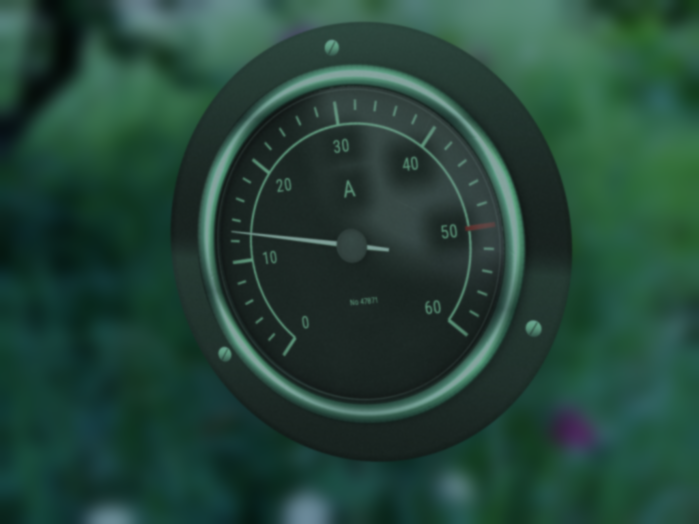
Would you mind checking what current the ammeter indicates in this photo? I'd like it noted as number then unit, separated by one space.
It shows 13 A
